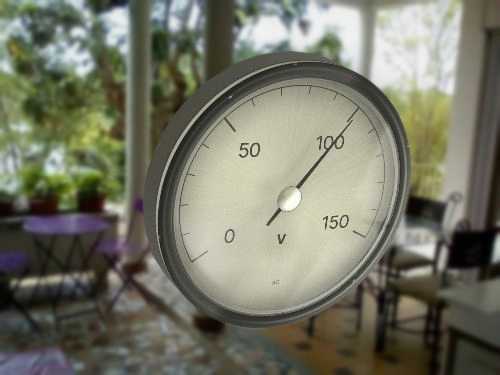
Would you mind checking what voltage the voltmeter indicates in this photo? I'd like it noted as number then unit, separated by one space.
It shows 100 V
